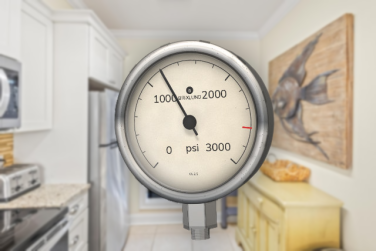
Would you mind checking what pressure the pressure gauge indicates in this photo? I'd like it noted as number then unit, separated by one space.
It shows 1200 psi
